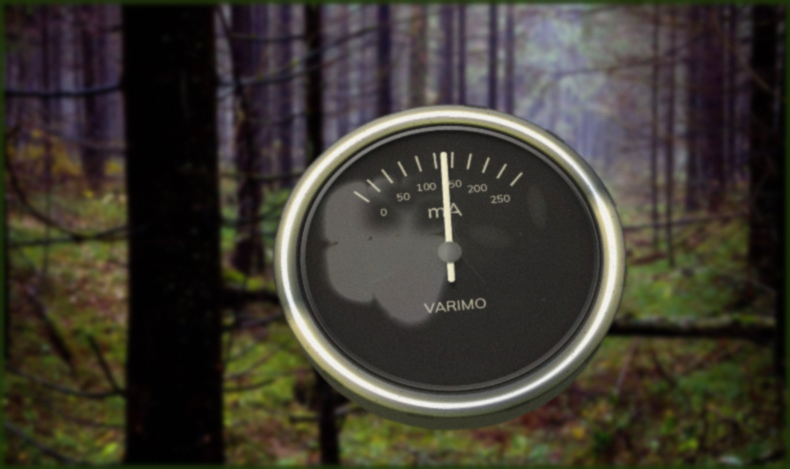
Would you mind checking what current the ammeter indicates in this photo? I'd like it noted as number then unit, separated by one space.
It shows 137.5 mA
